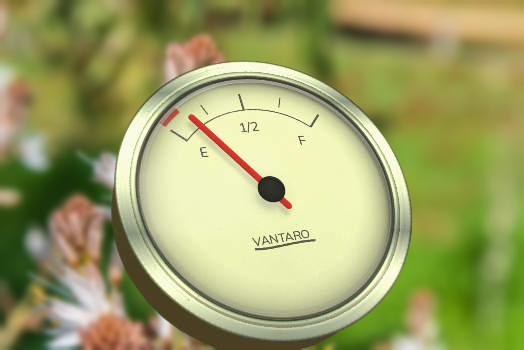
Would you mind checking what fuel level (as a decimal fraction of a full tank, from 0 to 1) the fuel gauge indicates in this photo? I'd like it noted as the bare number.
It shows 0.125
